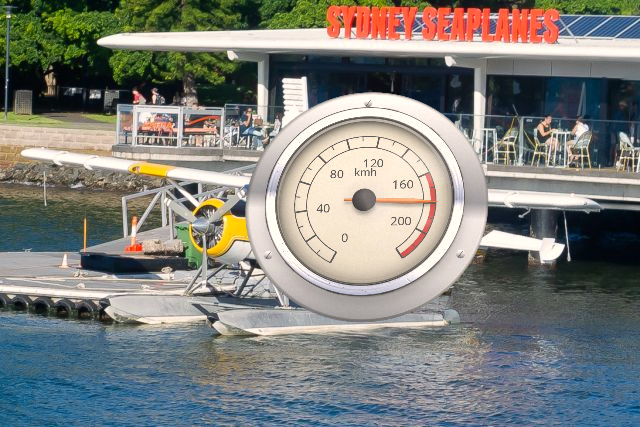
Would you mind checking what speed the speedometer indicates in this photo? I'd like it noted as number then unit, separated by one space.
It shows 180 km/h
